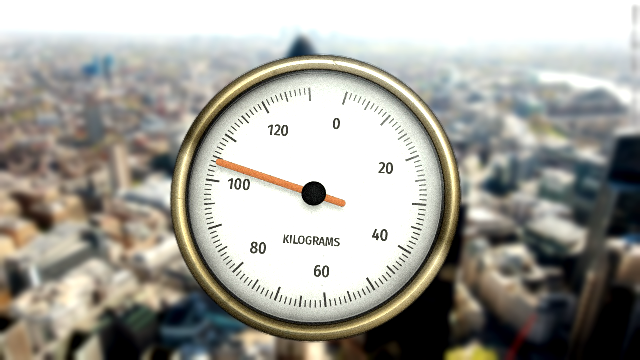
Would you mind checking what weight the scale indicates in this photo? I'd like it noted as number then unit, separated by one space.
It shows 104 kg
